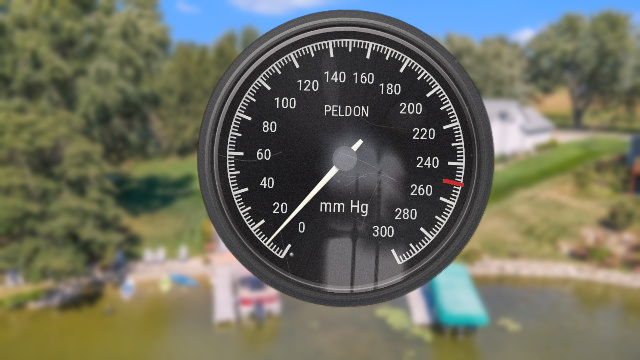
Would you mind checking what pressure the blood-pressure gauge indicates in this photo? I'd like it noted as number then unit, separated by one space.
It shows 10 mmHg
